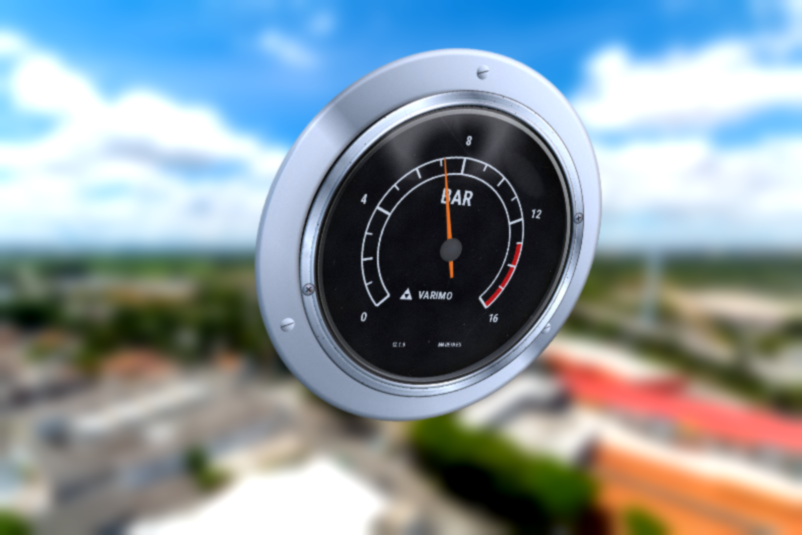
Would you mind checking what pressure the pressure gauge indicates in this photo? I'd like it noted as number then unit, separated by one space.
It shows 7 bar
